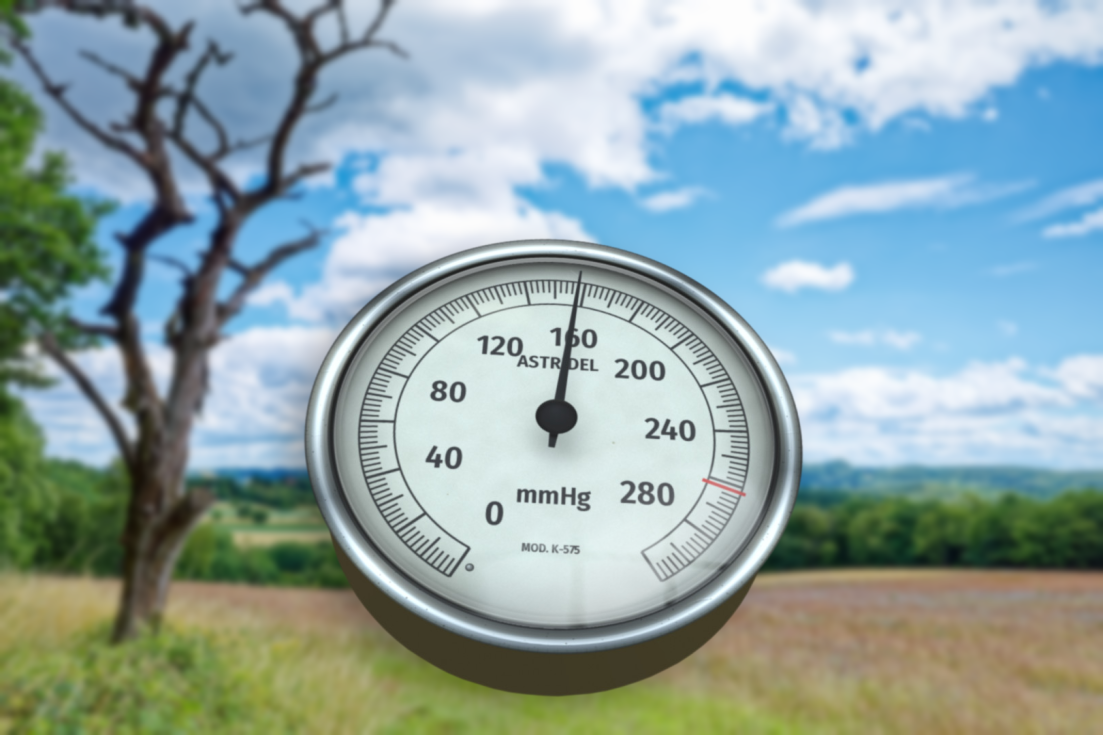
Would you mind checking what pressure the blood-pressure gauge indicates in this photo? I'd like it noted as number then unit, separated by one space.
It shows 158 mmHg
